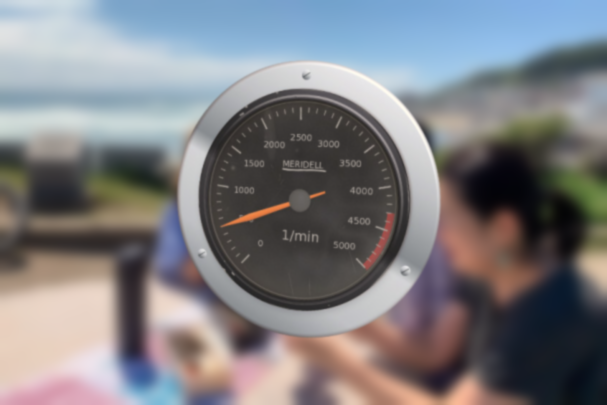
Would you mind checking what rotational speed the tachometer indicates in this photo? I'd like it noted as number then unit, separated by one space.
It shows 500 rpm
